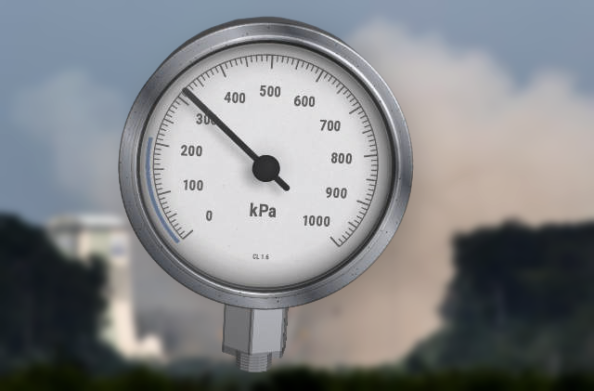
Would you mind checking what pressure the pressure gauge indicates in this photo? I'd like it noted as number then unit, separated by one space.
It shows 320 kPa
